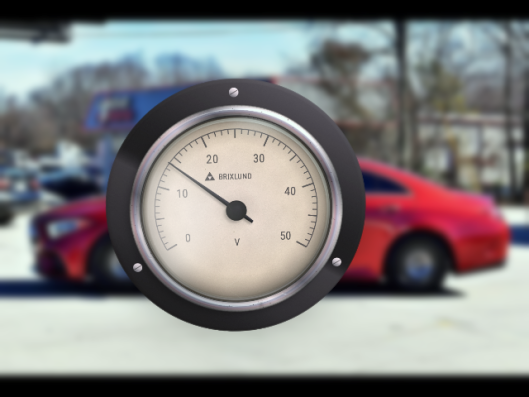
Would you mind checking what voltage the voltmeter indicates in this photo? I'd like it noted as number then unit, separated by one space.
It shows 14 V
